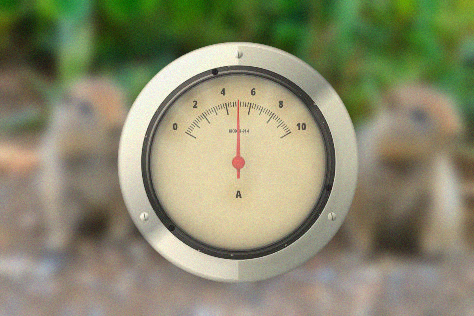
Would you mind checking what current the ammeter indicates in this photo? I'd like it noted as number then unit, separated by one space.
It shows 5 A
